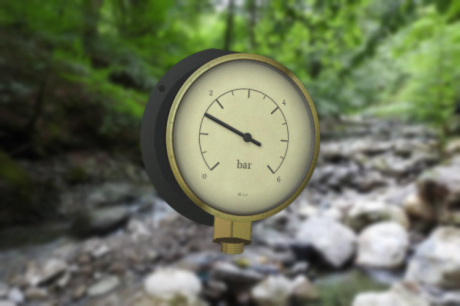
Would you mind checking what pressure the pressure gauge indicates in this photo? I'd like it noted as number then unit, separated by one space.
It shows 1.5 bar
